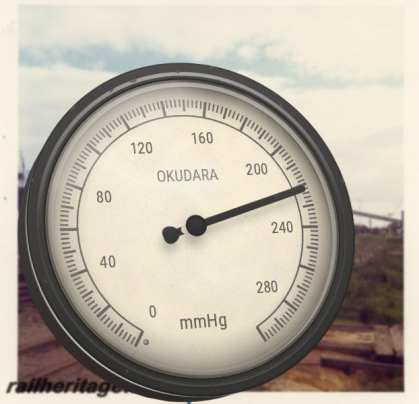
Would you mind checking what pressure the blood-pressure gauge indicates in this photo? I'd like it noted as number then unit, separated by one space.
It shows 222 mmHg
